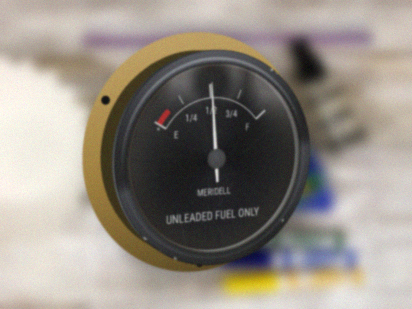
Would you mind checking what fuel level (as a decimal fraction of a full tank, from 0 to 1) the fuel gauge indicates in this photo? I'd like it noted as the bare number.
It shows 0.5
